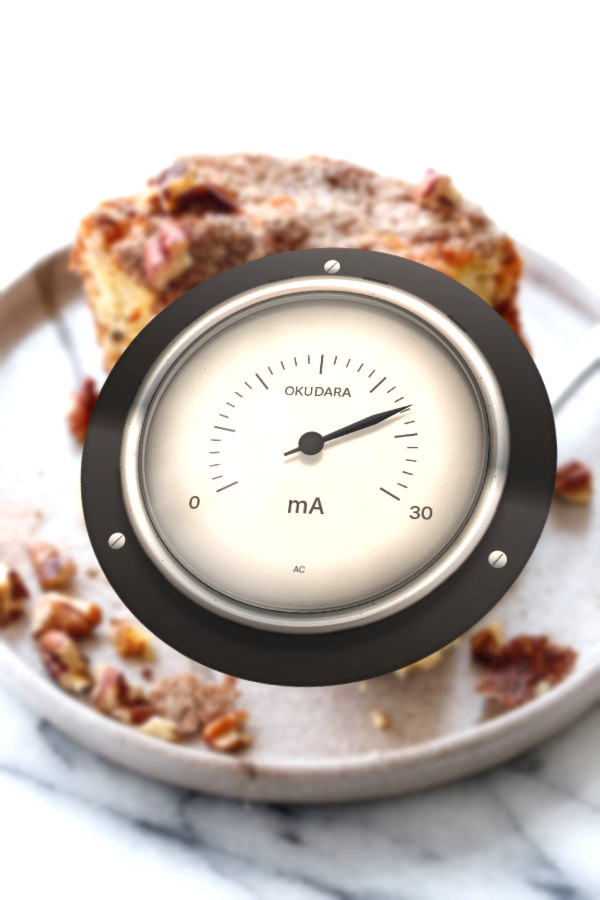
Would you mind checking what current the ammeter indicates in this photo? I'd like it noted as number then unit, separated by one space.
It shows 23 mA
